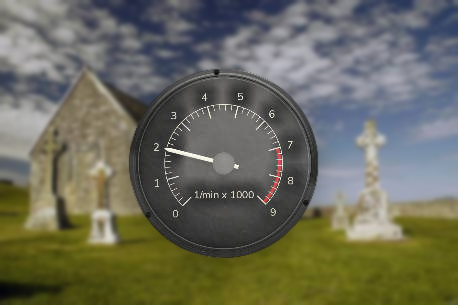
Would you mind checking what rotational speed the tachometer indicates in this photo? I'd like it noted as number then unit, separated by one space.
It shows 2000 rpm
